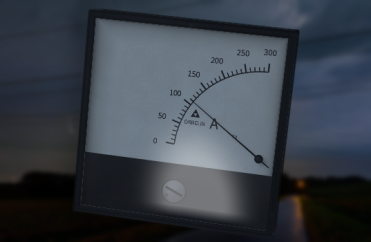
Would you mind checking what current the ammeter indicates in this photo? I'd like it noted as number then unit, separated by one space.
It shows 110 A
